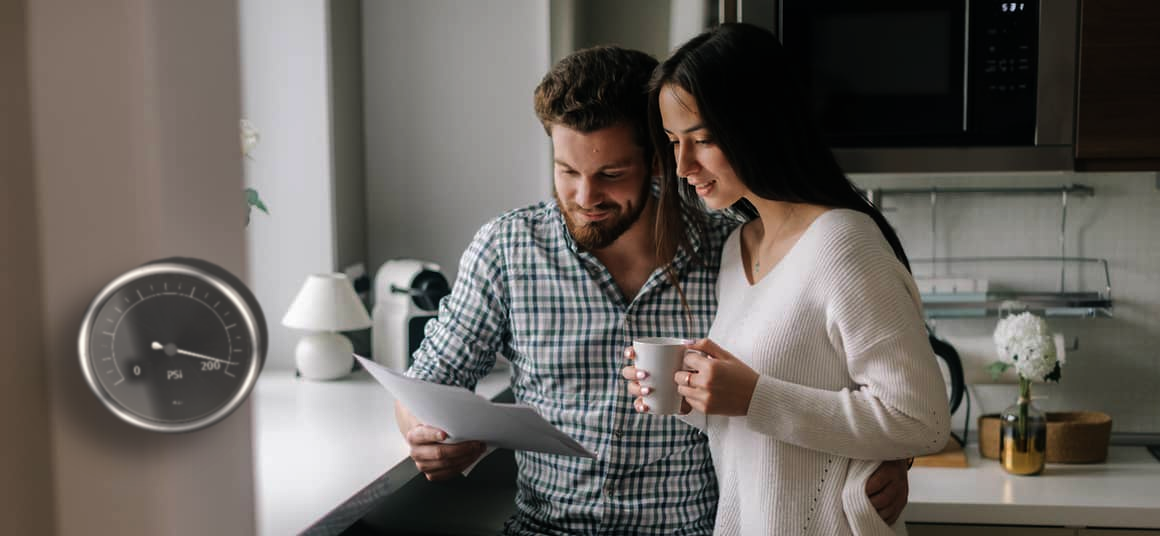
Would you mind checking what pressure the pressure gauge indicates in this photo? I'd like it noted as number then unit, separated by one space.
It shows 190 psi
